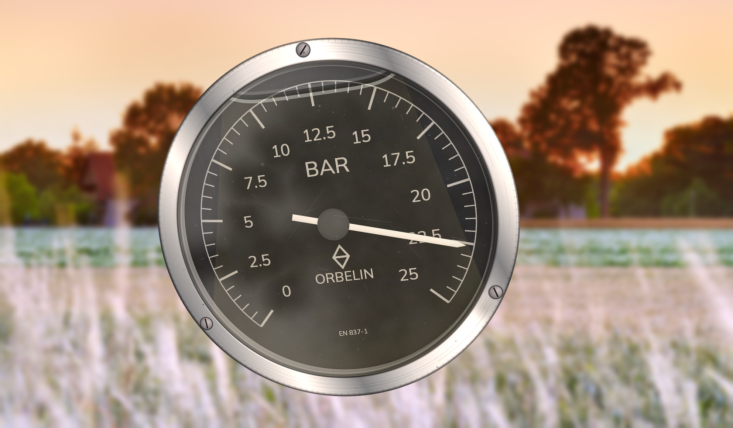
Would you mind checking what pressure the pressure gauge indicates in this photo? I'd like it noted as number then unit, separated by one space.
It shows 22.5 bar
